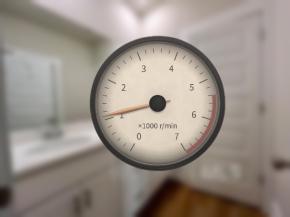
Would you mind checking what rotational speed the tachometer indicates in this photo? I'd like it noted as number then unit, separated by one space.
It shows 1100 rpm
